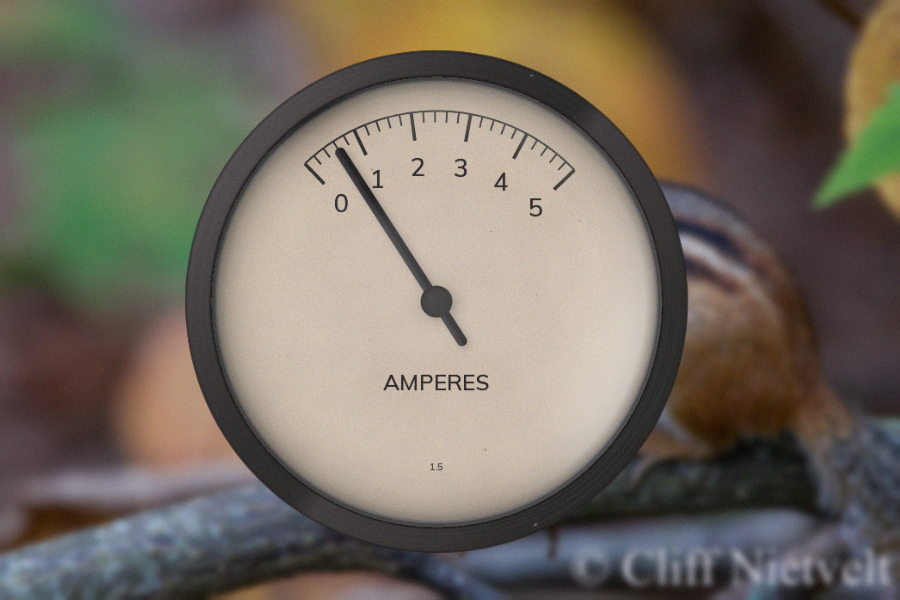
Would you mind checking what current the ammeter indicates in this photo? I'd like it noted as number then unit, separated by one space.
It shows 0.6 A
